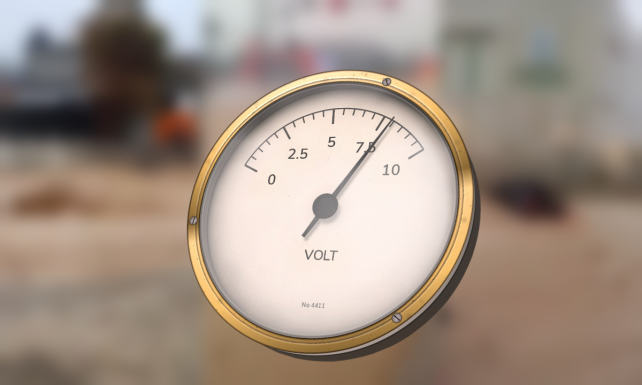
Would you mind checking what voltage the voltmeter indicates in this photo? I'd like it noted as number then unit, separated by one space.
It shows 8 V
